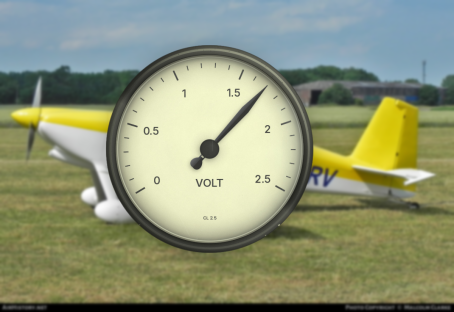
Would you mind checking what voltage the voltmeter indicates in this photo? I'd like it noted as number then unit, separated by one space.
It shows 1.7 V
